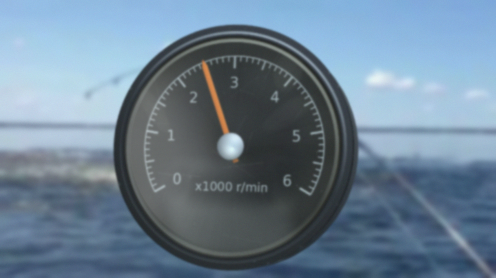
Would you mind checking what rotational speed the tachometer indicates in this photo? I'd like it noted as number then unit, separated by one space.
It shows 2500 rpm
